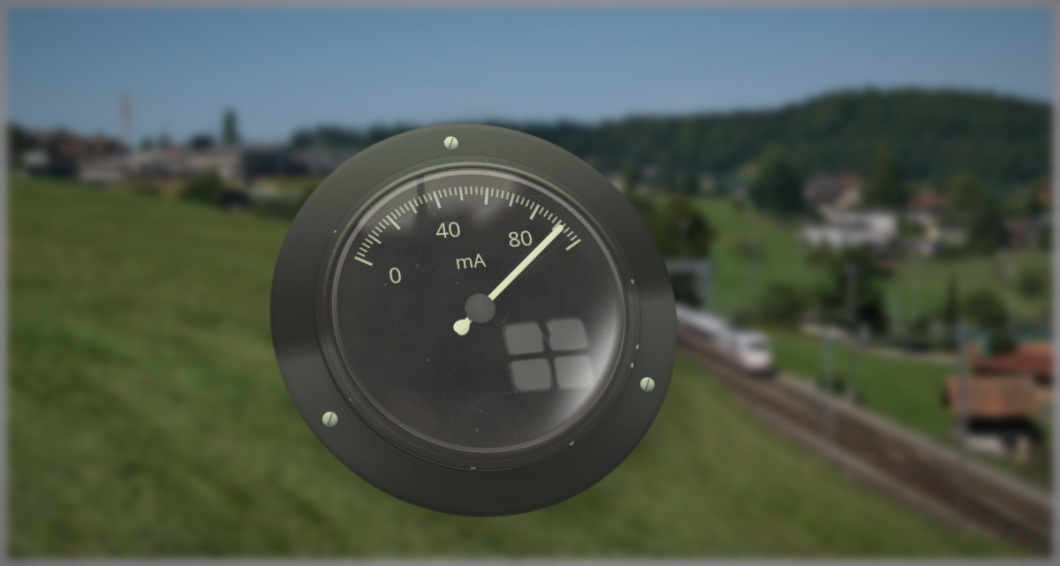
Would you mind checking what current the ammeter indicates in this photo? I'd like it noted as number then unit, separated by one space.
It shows 92 mA
